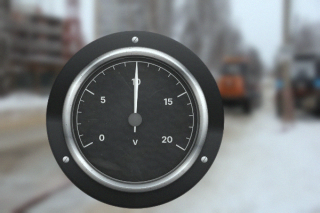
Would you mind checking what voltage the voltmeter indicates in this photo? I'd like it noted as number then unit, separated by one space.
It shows 10 V
